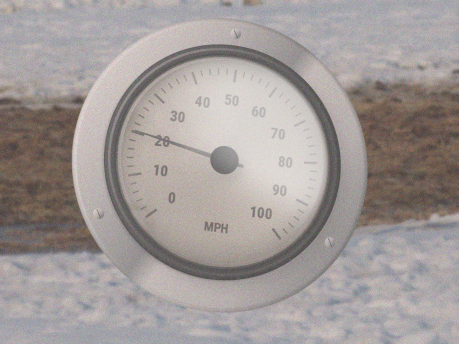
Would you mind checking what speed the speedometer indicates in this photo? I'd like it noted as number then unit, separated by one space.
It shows 20 mph
